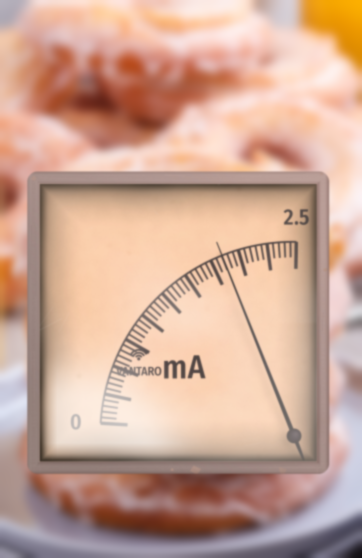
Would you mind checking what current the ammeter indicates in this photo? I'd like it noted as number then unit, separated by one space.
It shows 1.85 mA
